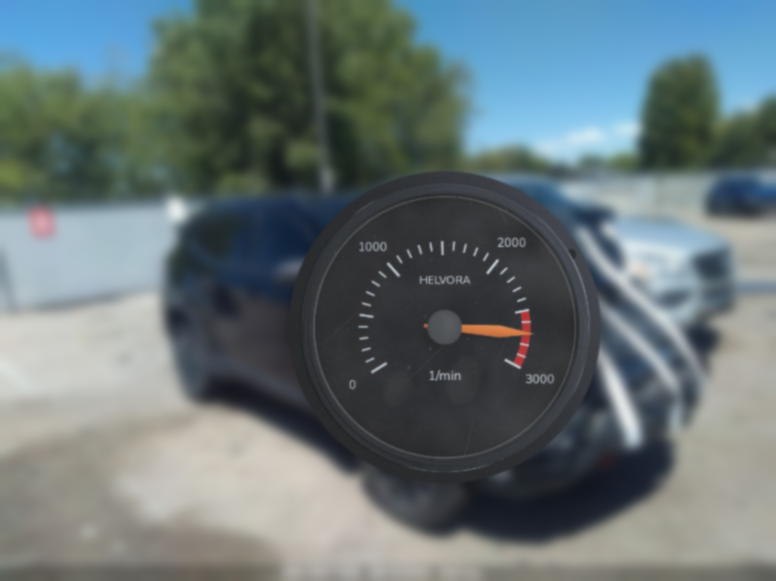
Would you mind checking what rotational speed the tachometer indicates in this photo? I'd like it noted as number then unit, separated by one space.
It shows 2700 rpm
